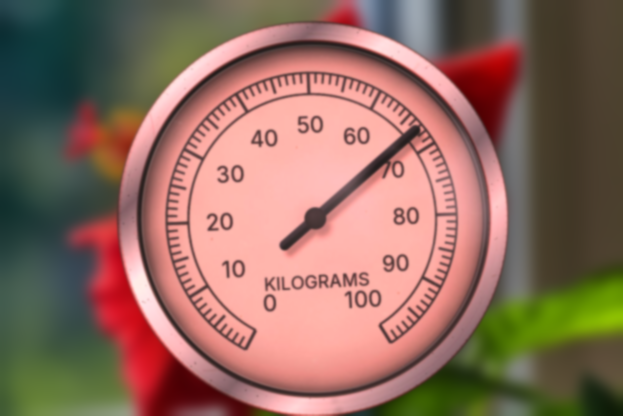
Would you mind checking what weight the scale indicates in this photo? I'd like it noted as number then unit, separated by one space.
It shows 67 kg
